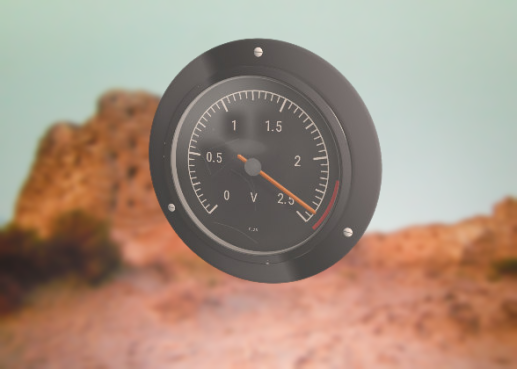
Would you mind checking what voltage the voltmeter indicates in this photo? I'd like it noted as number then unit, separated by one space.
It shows 2.4 V
